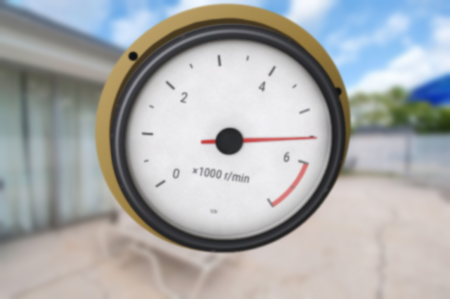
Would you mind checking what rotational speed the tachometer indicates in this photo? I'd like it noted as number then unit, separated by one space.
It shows 5500 rpm
